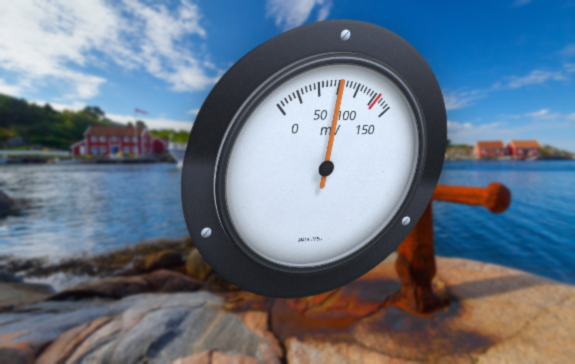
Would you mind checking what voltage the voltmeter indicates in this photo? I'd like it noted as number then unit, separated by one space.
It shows 75 mV
